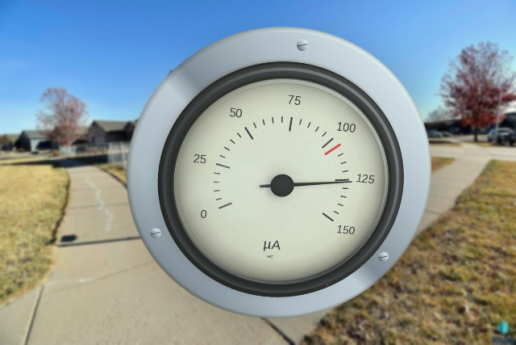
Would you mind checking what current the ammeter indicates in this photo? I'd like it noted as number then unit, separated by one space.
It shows 125 µA
